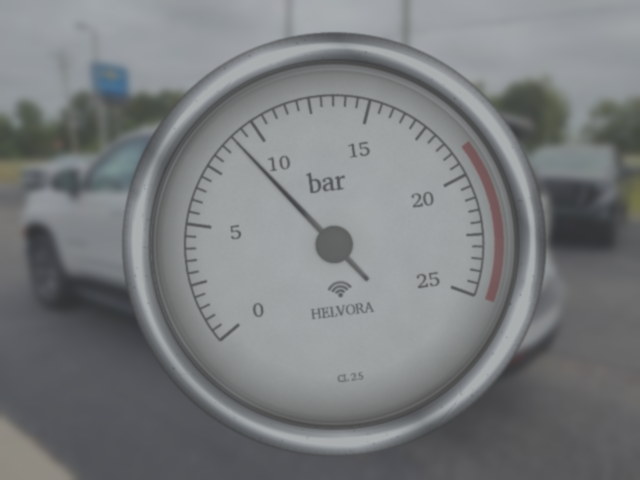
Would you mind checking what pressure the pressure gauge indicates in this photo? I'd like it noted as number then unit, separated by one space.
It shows 9 bar
